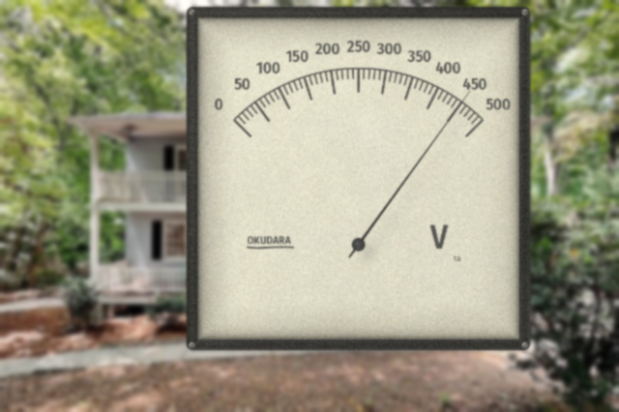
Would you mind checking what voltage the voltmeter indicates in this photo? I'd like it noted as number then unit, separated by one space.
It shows 450 V
